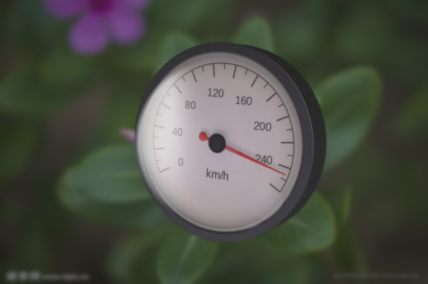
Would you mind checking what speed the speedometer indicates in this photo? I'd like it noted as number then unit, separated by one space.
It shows 245 km/h
